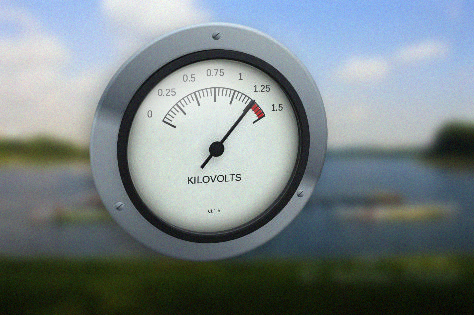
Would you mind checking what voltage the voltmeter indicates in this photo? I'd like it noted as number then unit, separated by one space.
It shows 1.25 kV
